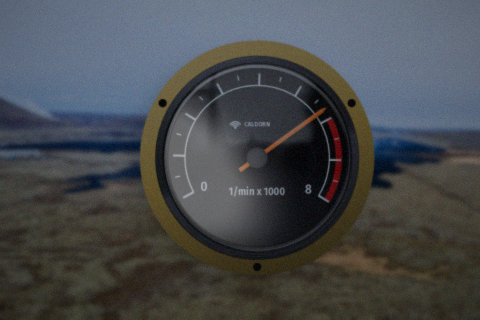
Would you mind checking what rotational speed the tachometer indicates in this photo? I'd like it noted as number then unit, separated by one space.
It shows 5750 rpm
